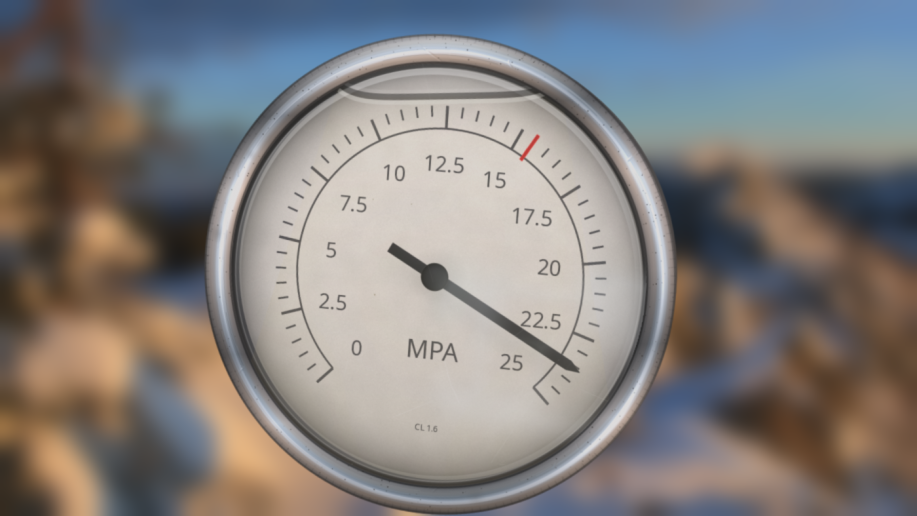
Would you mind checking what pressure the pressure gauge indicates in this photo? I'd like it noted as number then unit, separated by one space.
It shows 23.5 MPa
